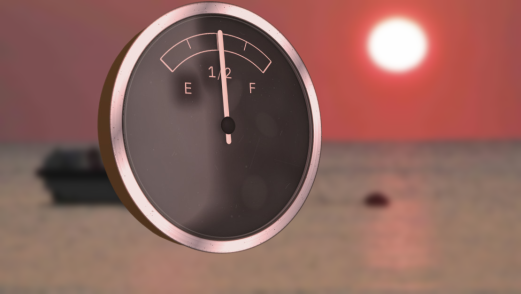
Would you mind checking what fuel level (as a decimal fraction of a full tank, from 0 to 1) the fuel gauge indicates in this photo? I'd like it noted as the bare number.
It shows 0.5
